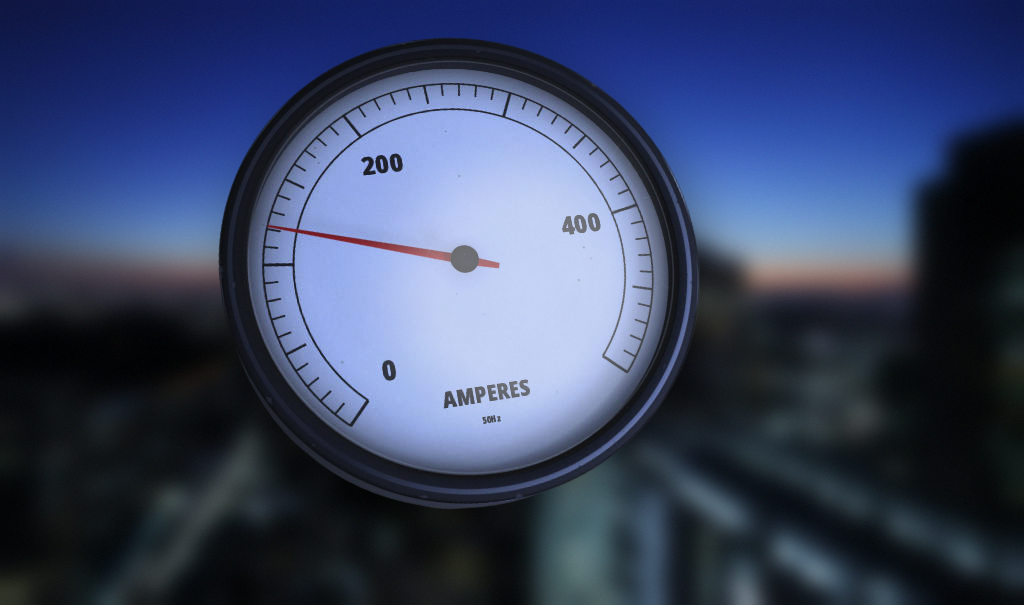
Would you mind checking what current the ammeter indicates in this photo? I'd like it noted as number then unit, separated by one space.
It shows 120 A
